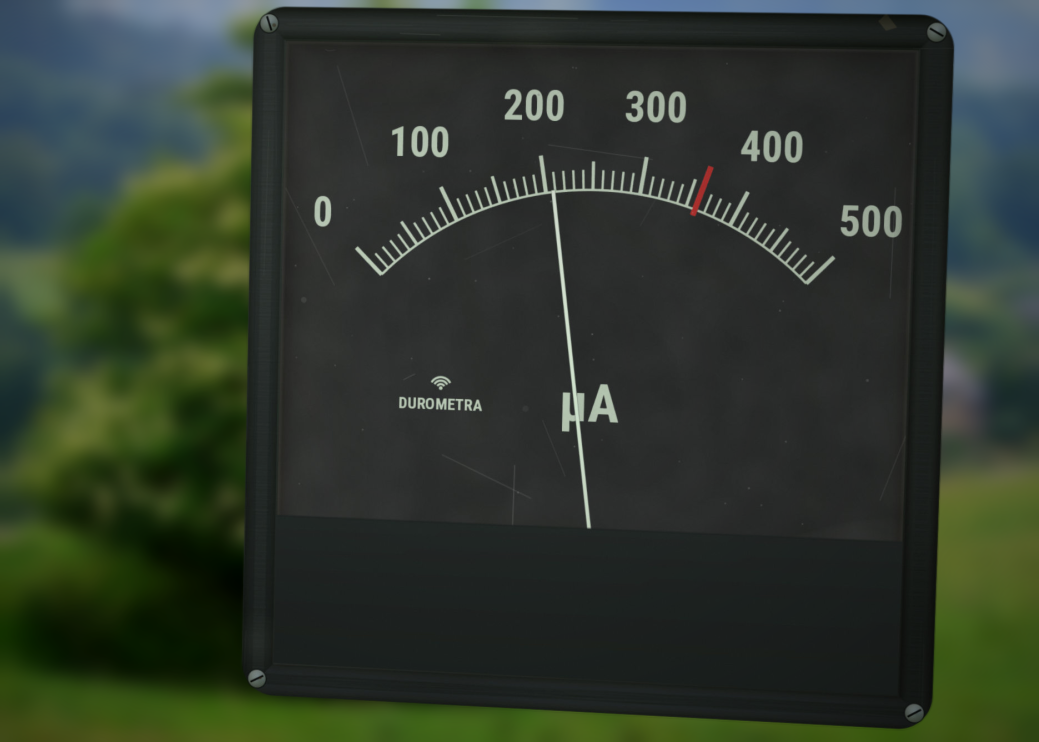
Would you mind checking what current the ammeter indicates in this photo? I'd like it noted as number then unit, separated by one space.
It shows 210 µA
